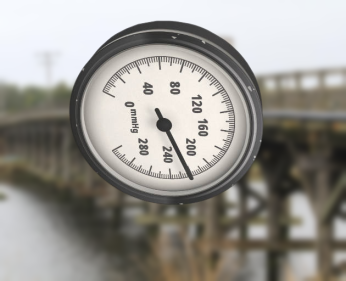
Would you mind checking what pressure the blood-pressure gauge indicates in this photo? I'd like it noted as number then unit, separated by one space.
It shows 220 mmHg
